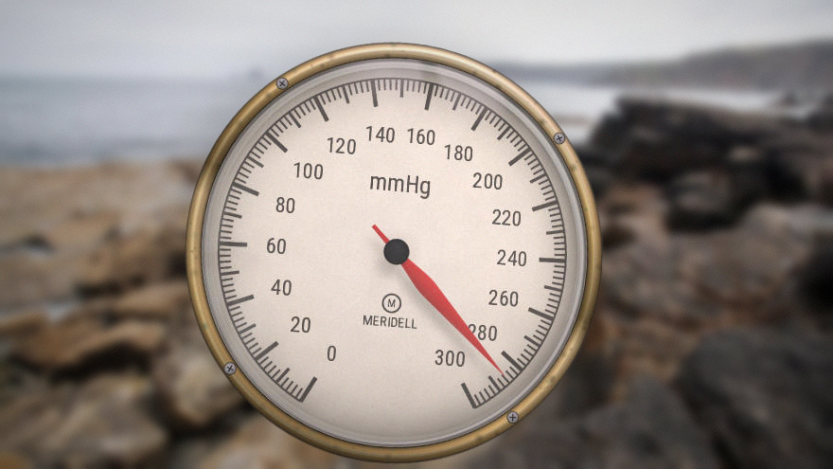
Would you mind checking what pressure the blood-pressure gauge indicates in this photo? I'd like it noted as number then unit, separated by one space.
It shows 286 mmHg
